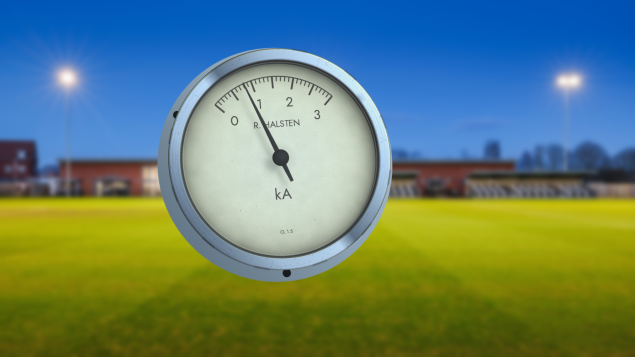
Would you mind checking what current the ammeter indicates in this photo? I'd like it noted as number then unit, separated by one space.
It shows 0.8 kA
